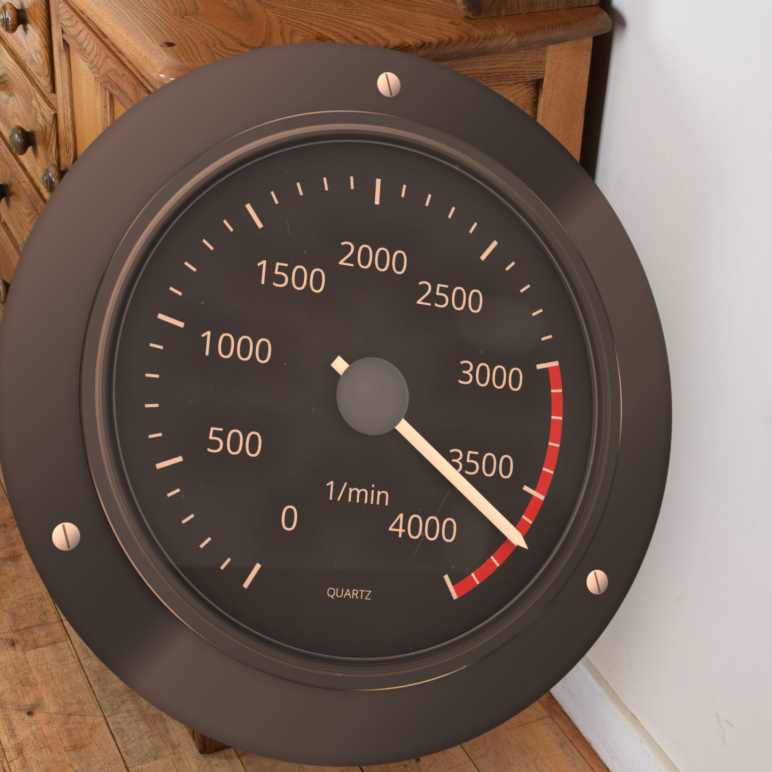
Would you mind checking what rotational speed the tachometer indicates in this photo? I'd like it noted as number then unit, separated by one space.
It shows 3700 rpm
